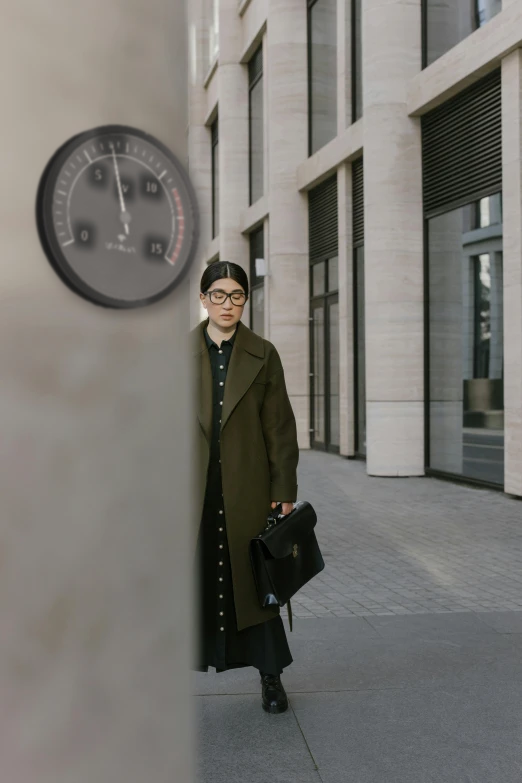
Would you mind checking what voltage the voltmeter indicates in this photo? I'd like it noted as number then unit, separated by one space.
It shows 6.5 V
